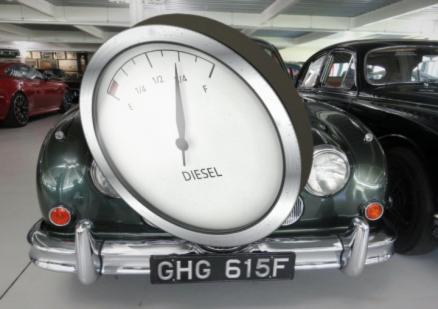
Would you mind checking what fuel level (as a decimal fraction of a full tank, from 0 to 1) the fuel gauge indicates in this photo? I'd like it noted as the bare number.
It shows 0.75
